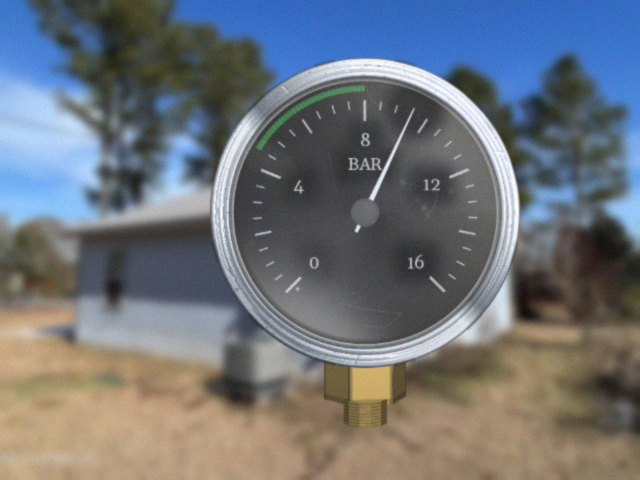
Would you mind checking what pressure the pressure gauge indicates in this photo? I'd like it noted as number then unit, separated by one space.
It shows 9.5 bar
